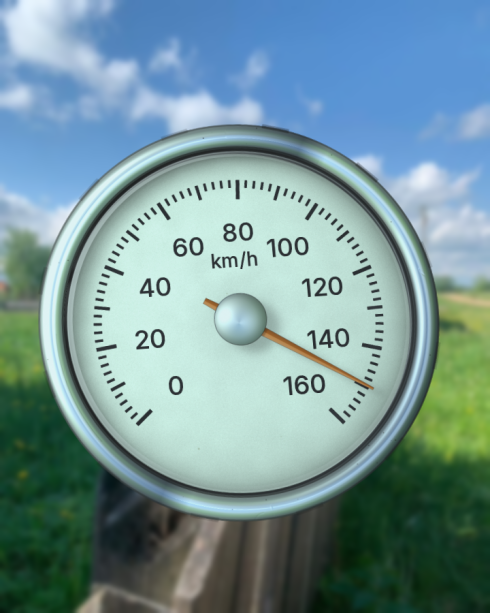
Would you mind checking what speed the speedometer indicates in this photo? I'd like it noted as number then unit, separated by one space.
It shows 150 km/h
